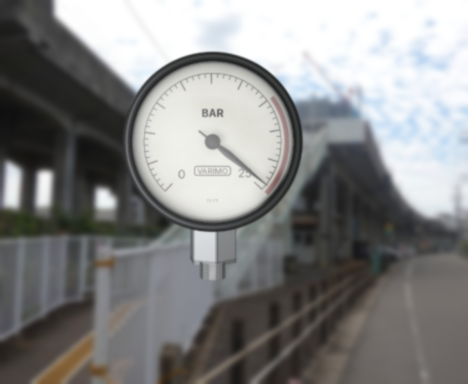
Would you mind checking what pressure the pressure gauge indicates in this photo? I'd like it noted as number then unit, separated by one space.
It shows 24.5 bar
